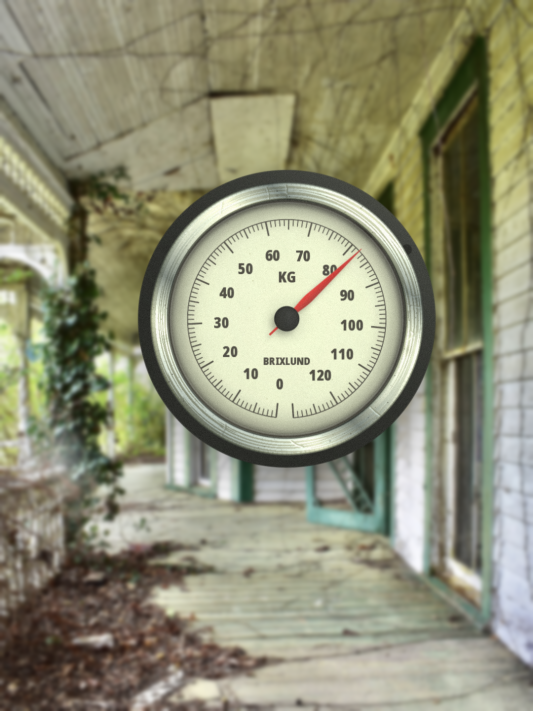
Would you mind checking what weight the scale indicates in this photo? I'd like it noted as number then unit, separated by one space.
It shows 82 kg
